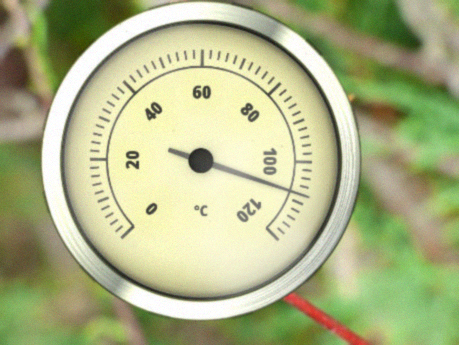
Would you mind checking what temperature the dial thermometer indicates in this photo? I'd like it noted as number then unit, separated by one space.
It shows 108 °C
